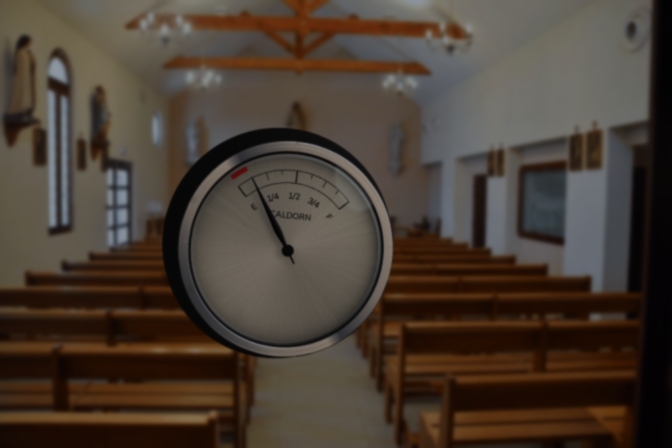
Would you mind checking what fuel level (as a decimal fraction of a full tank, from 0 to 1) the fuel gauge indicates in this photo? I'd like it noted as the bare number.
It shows 0.125
